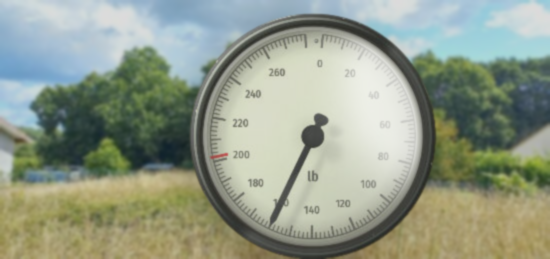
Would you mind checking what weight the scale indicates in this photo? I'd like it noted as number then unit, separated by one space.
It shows 160 lb
